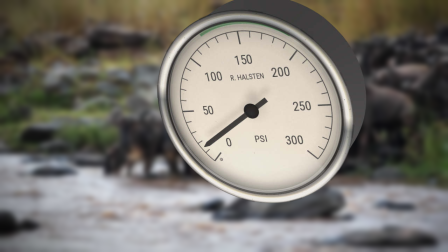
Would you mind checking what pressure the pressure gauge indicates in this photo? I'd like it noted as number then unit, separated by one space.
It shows 15 psi
